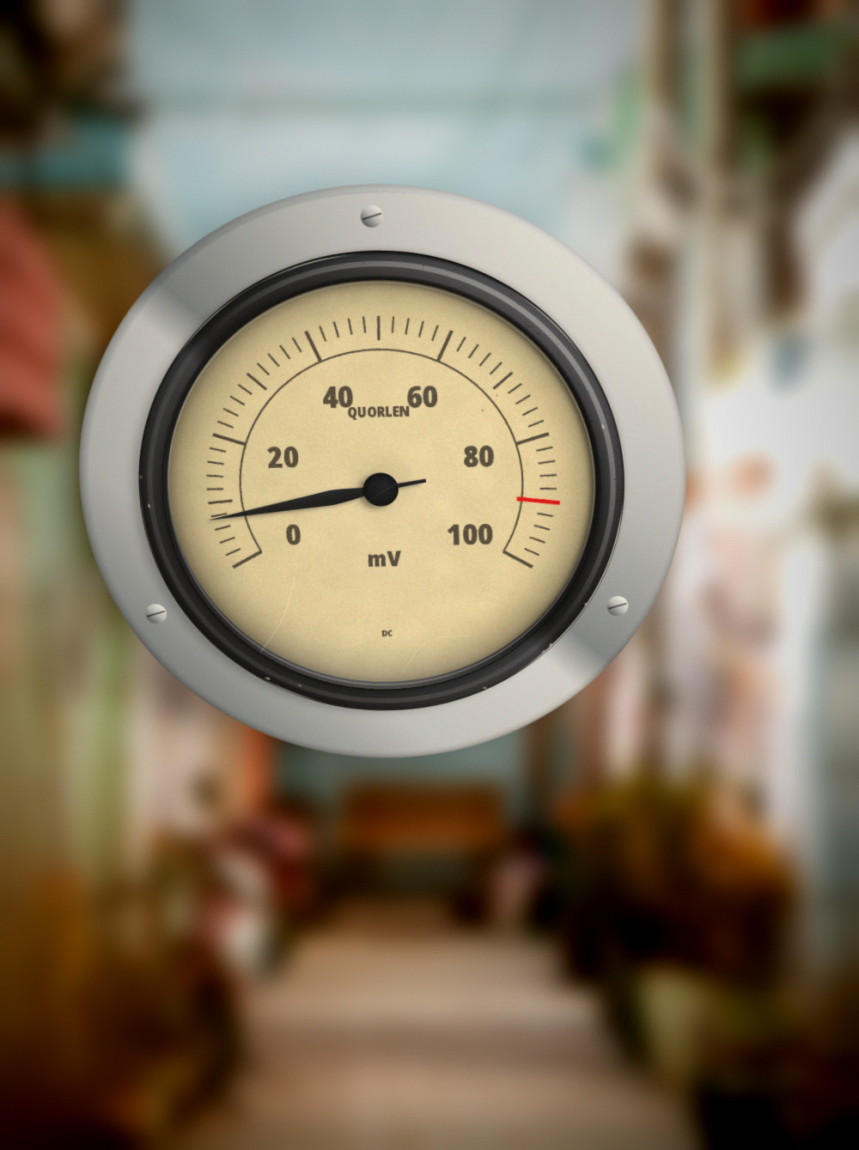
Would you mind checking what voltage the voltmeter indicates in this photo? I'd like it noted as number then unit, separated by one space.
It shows 8 mV
